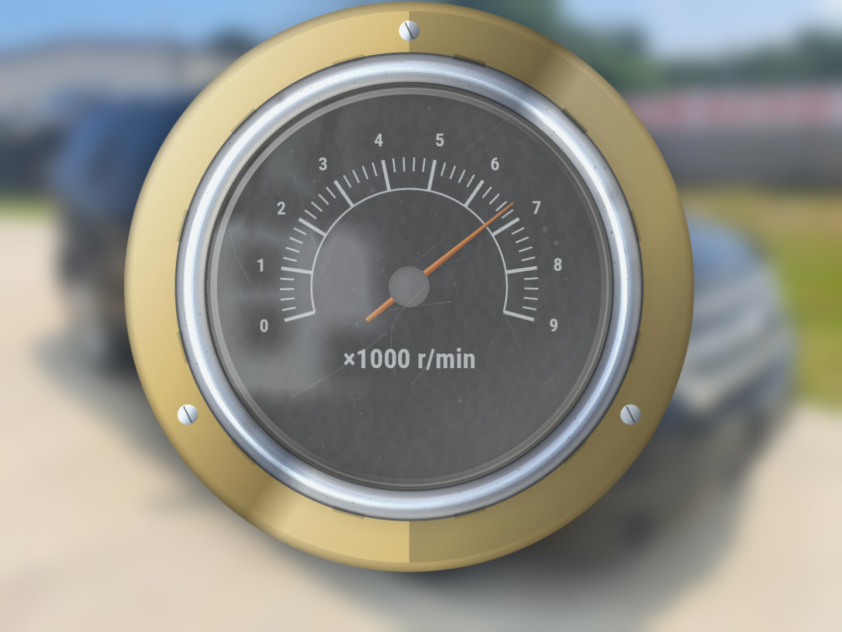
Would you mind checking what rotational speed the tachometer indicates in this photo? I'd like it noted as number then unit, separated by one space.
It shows 6700 rpm
